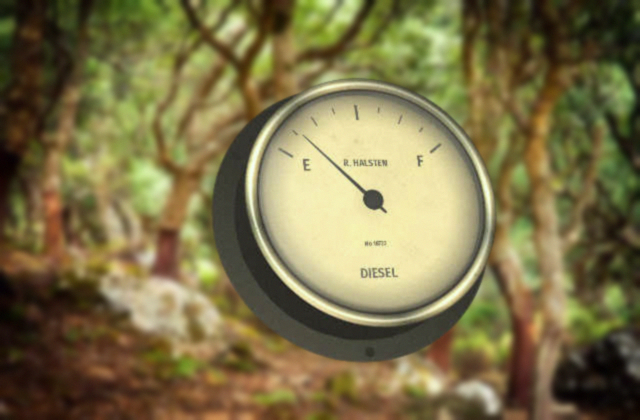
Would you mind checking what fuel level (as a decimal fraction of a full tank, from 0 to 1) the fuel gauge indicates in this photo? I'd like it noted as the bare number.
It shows 0.125
